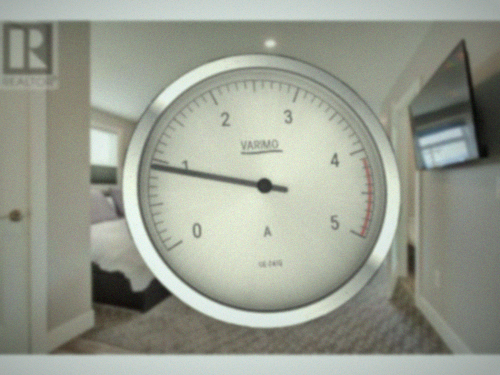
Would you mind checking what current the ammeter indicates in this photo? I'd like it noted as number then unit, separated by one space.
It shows 0.9 A
